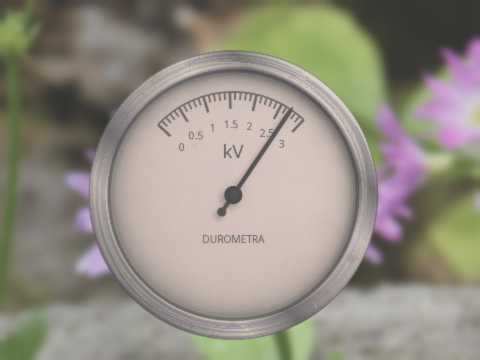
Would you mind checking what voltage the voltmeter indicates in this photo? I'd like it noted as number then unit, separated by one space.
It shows 2.7 kV
